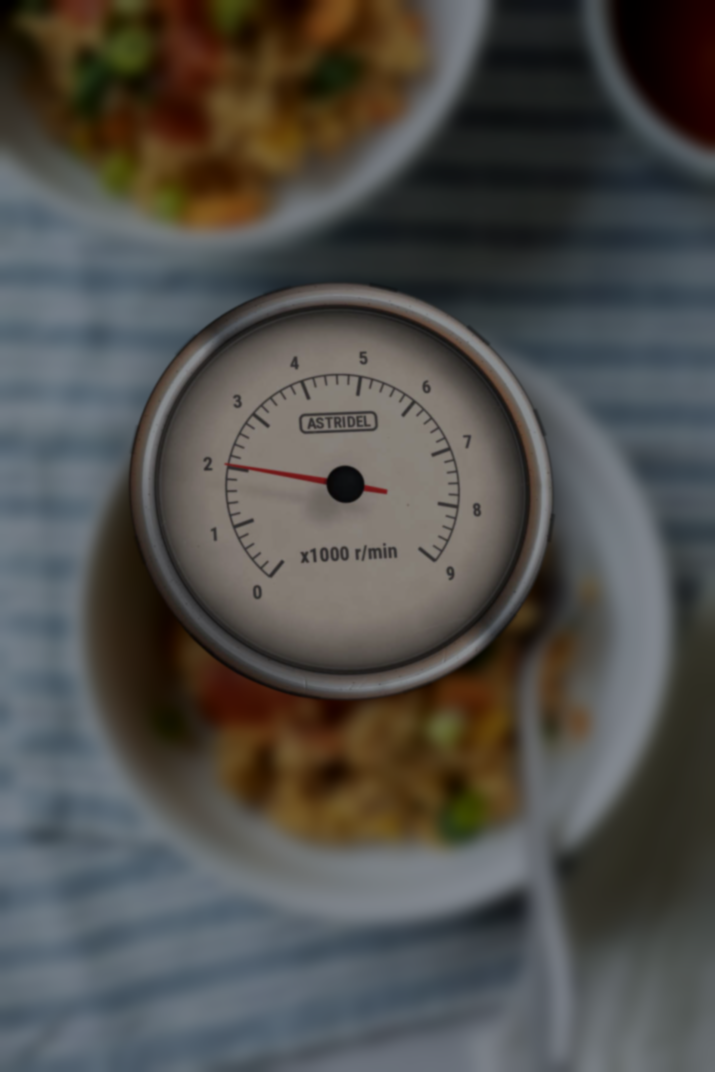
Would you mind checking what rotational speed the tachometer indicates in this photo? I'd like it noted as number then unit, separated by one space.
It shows 2000 rpm
